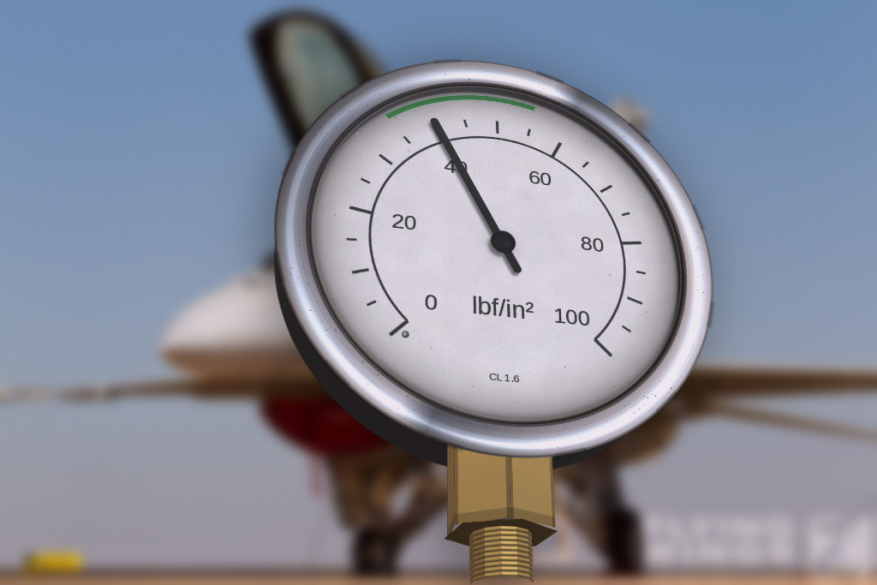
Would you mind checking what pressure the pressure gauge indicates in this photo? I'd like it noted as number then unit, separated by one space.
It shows 40 psi
